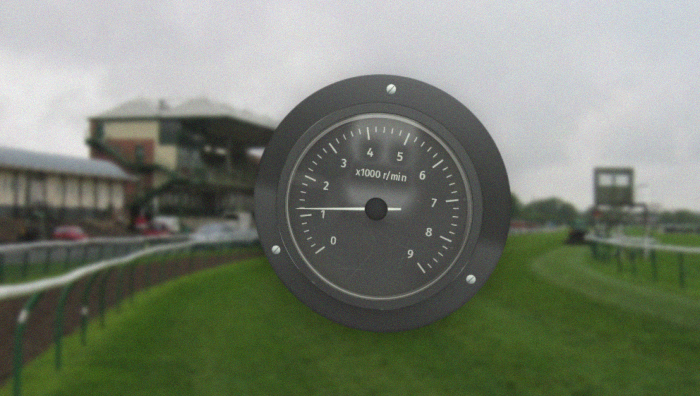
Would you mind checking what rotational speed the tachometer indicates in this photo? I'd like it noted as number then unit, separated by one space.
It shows 1200 rpm
